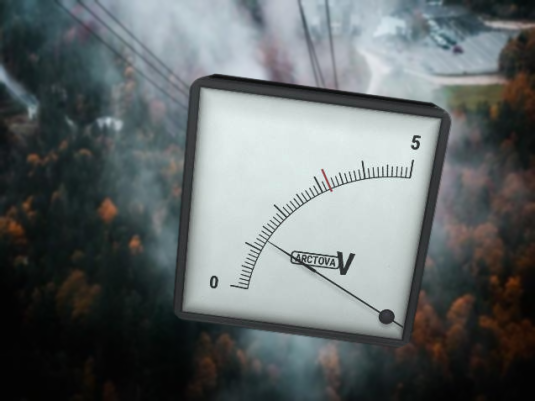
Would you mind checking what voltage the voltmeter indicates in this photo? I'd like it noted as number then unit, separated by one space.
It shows 1.3 V
